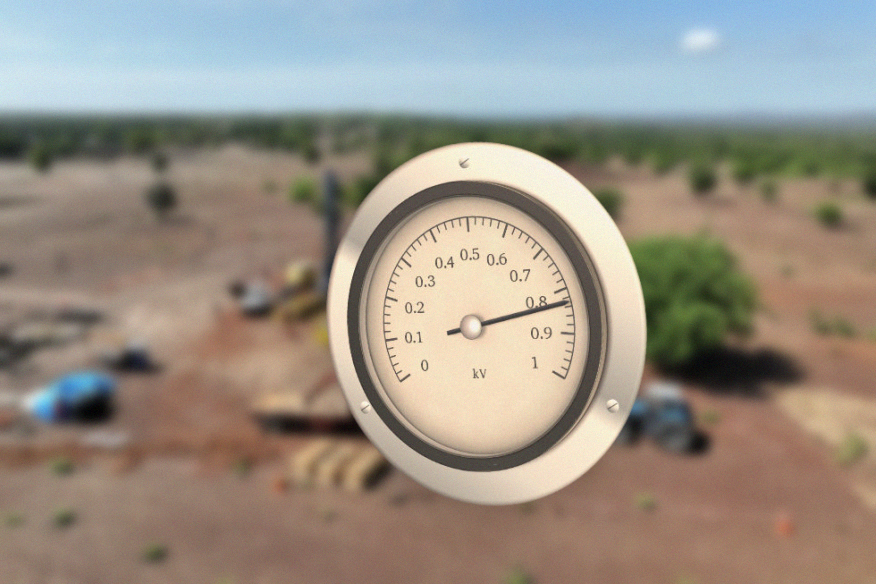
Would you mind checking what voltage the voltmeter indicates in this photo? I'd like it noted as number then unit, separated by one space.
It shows 0.83 kV
